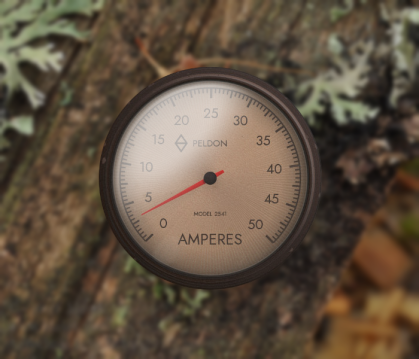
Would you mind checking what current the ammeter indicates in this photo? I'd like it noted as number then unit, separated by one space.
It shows 3 A
